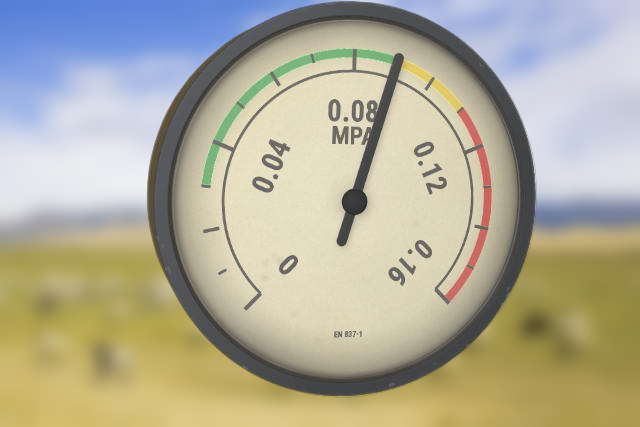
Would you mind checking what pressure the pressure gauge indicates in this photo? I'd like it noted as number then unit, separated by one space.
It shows 0.09 MPa
